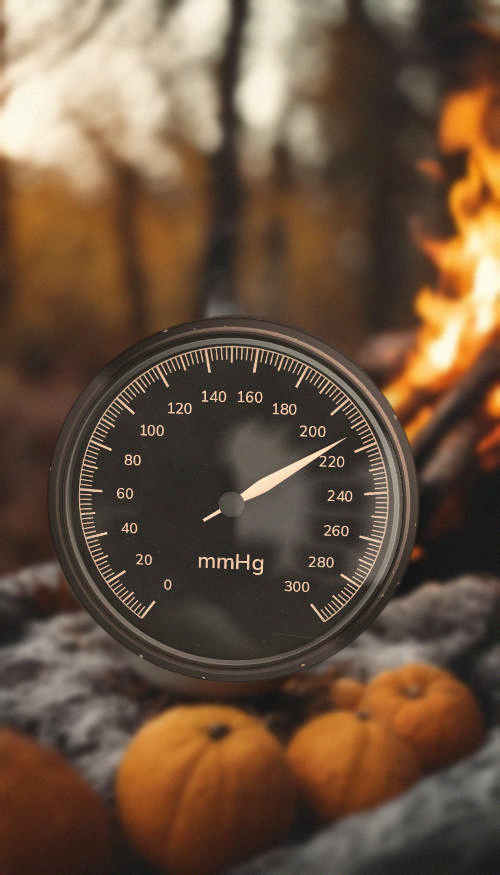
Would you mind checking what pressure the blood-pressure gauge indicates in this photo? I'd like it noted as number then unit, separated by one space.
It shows 212 mmHg
